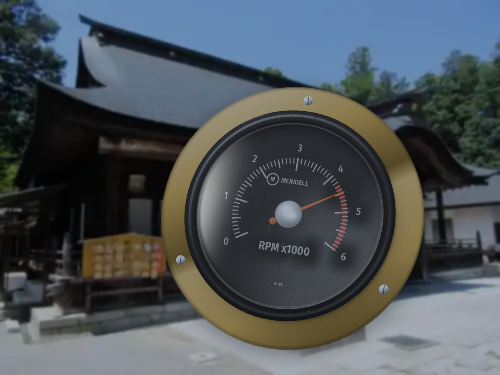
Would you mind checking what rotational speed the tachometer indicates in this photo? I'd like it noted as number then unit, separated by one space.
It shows 4500 rpm
